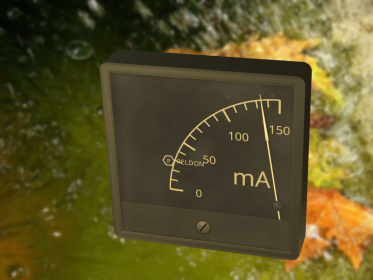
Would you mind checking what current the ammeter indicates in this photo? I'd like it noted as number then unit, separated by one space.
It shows 135 mA
